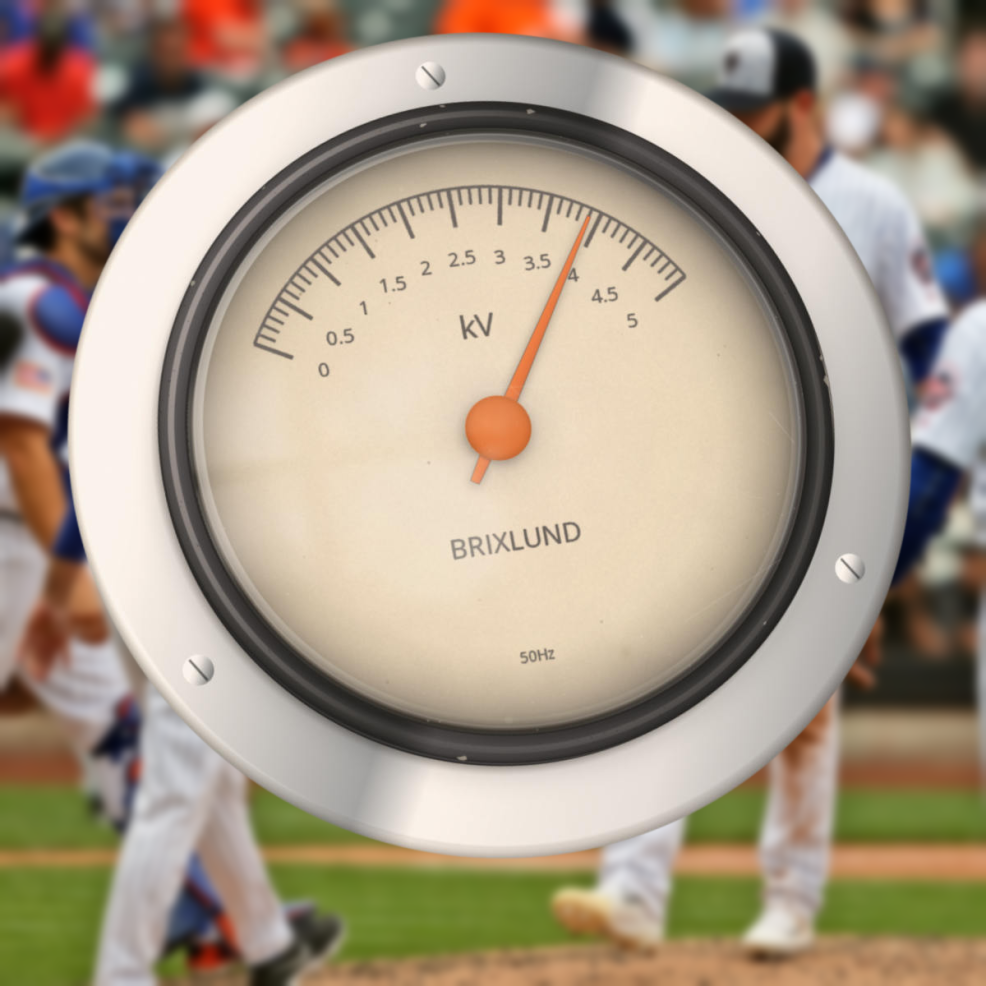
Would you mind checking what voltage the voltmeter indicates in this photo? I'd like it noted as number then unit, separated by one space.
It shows 3.9 kV
